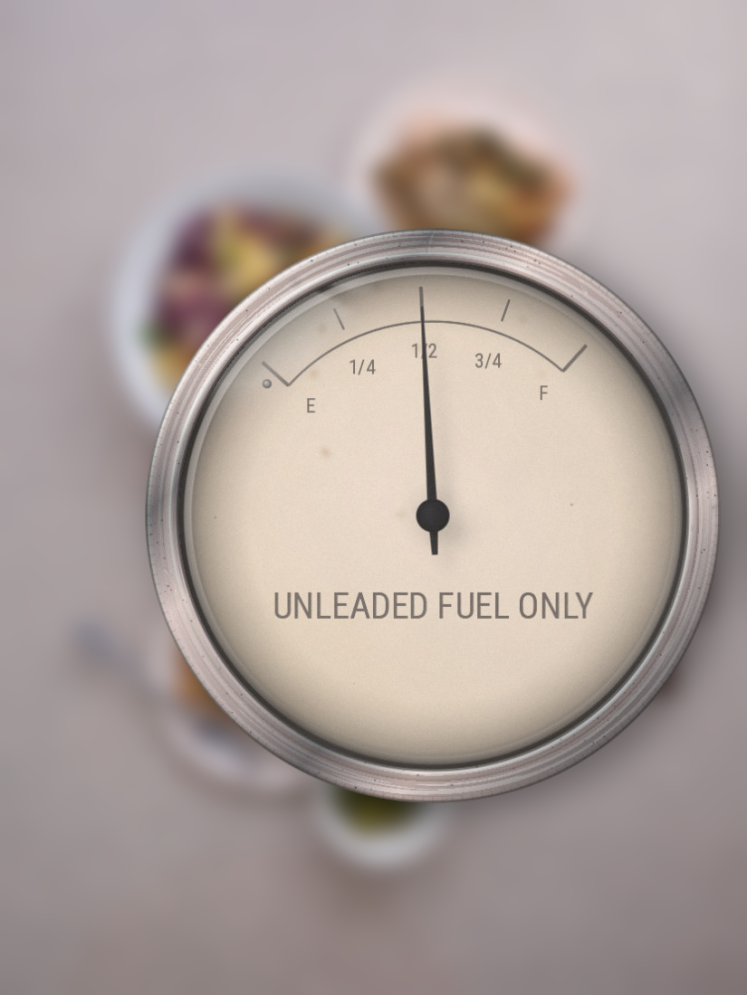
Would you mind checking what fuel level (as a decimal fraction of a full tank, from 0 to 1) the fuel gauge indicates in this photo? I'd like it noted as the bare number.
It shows 0.5
